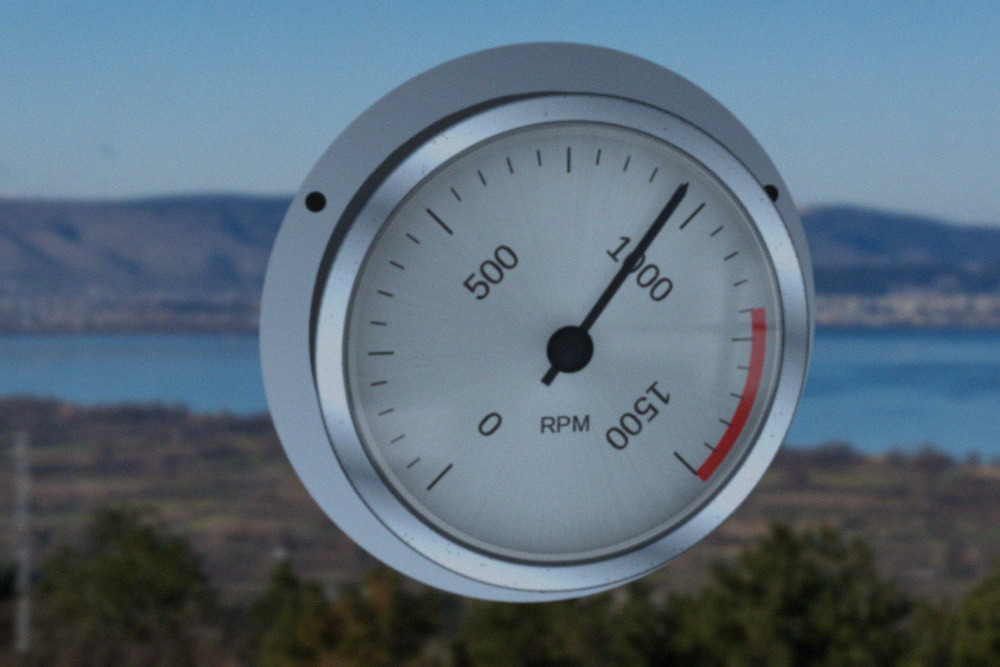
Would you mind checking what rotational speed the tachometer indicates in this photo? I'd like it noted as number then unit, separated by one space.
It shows 950 rpm
